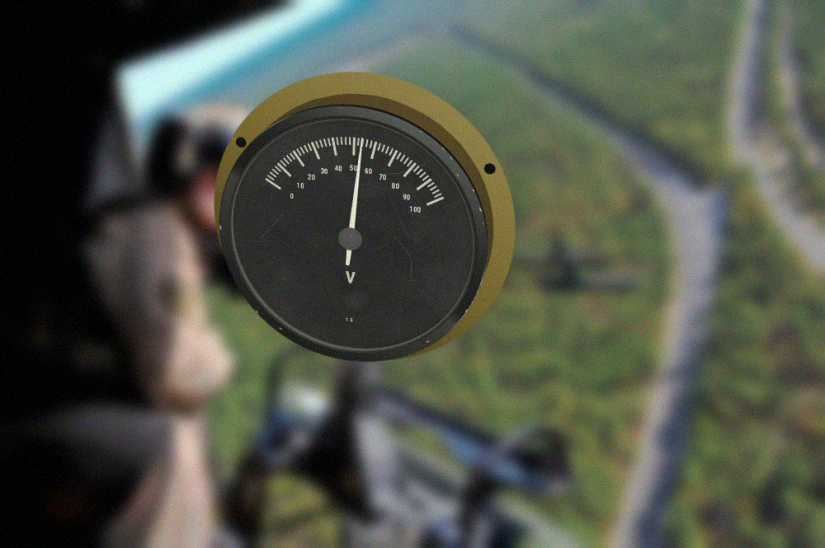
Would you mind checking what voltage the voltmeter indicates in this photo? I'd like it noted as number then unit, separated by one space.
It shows 54 V
